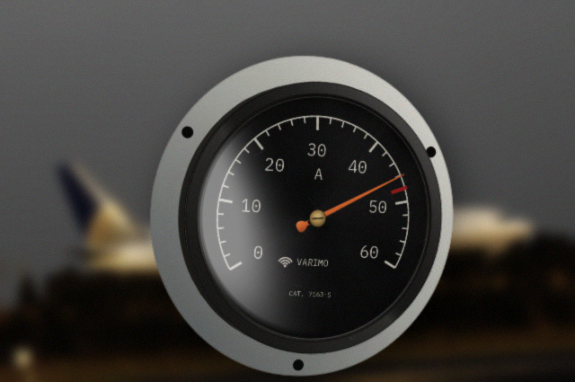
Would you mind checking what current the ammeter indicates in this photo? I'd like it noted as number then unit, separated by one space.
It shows 46 A
